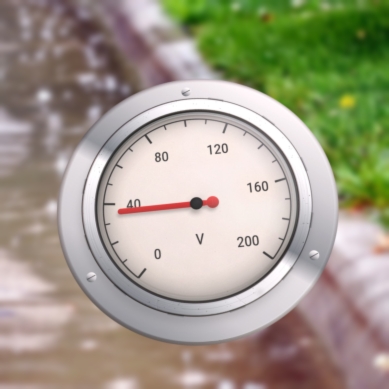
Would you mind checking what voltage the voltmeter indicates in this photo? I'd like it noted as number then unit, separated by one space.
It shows 35 V
